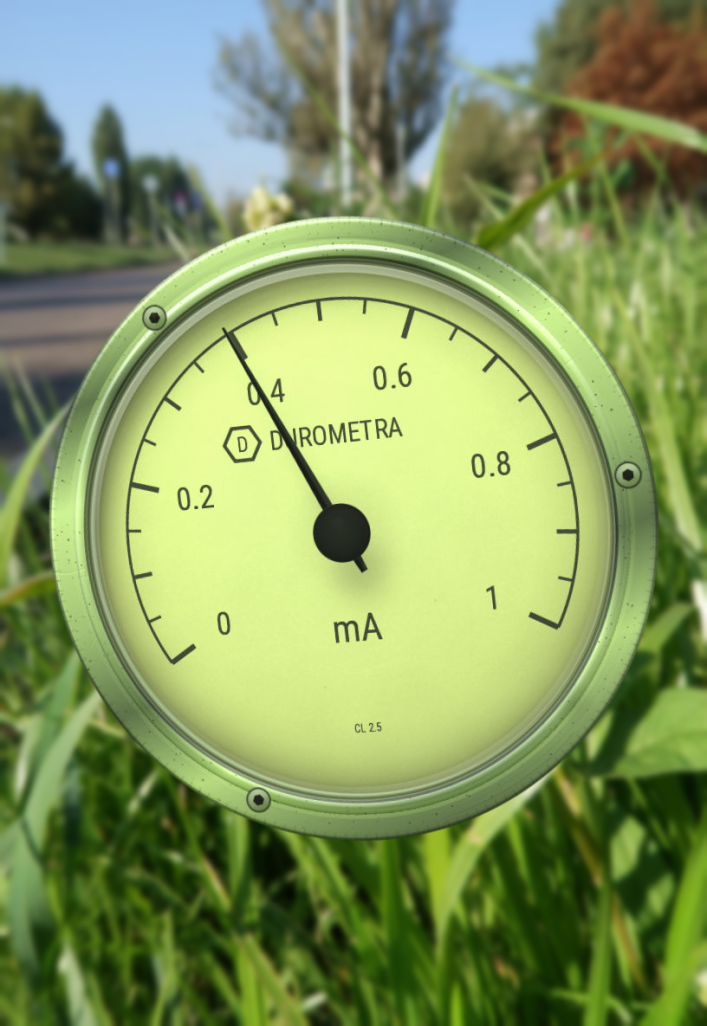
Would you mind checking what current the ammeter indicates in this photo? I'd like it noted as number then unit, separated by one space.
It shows 0.4 mA
